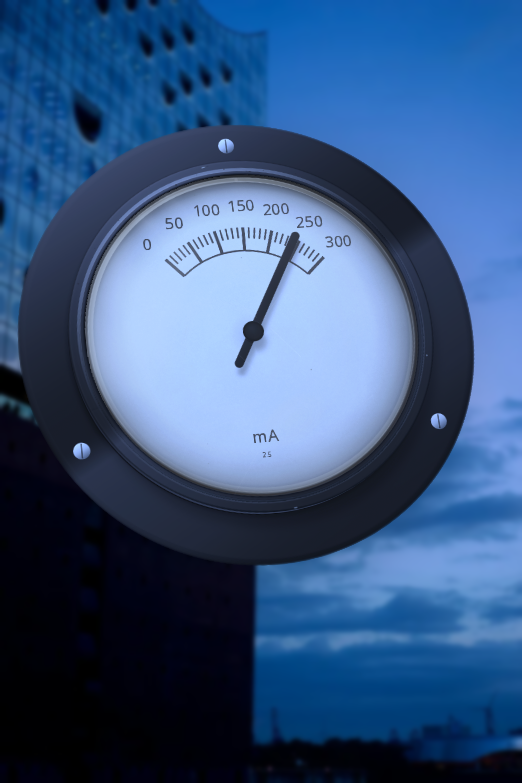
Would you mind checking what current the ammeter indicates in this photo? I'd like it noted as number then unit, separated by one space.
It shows 240 mA
